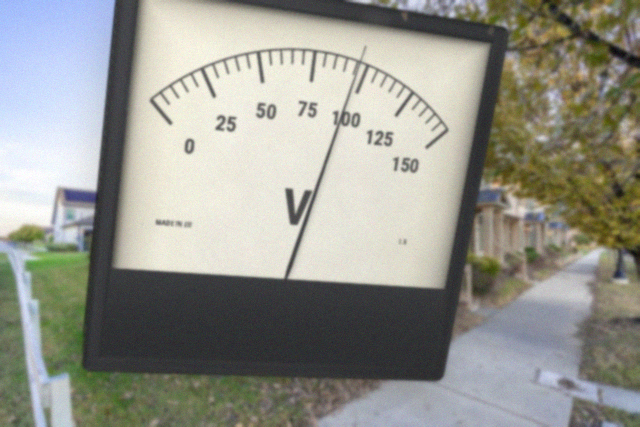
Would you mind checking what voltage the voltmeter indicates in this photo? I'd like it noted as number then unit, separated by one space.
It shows 95 V
